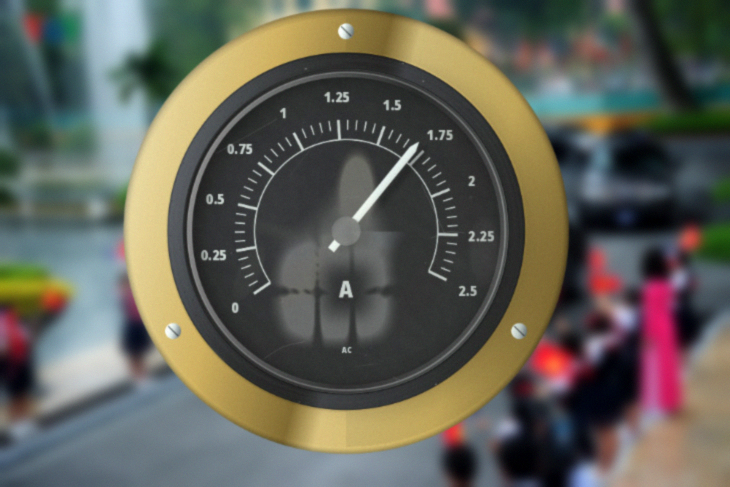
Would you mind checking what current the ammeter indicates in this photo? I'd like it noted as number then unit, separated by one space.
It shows 1.7 A
